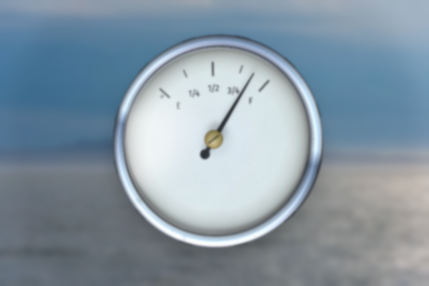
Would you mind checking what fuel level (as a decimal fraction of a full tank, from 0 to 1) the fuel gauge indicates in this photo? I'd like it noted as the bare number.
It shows 0.875
